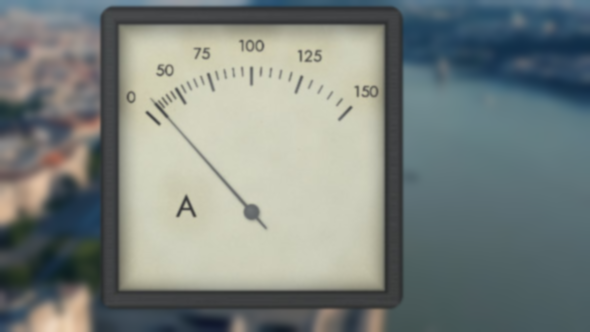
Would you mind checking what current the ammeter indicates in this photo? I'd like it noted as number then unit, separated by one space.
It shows 25 A
